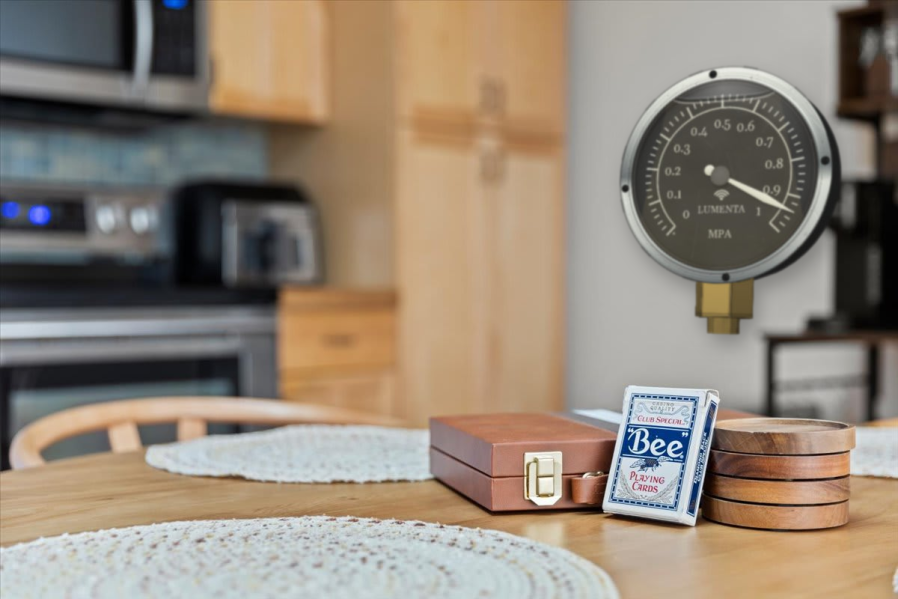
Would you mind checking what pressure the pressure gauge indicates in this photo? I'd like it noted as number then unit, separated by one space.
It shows 0.94 MPa
